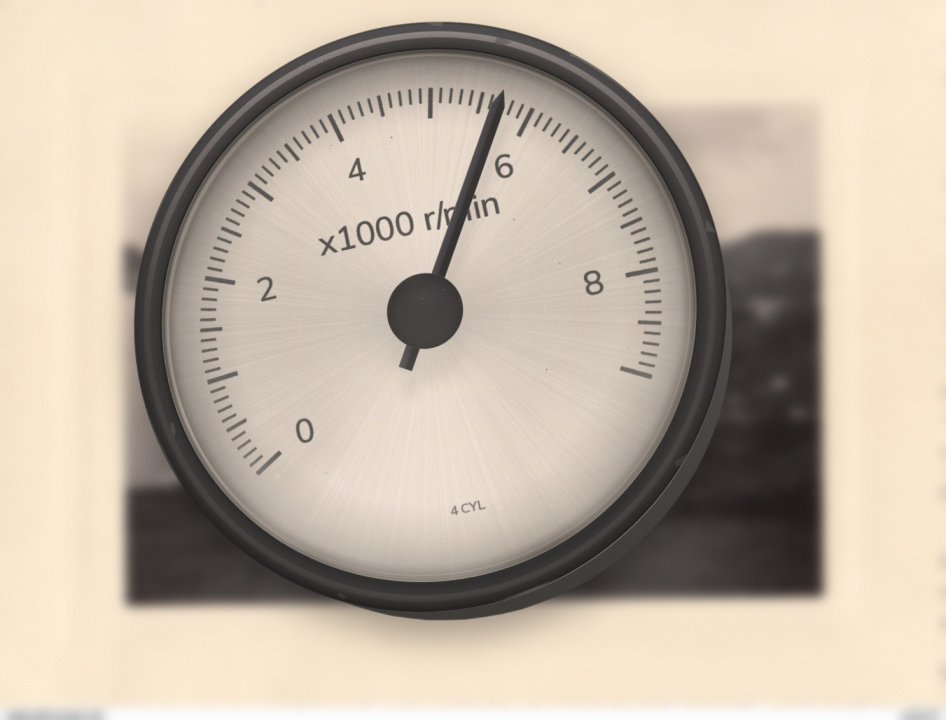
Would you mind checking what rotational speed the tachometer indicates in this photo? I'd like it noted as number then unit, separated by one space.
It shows 5700 rpm
